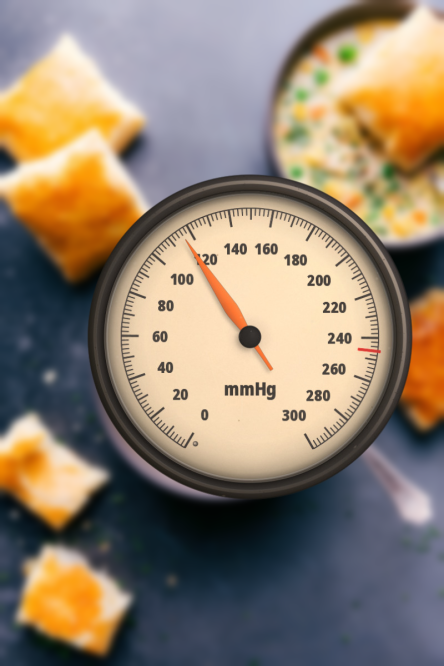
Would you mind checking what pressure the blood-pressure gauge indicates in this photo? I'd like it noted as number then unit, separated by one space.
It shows 116 mmHg
